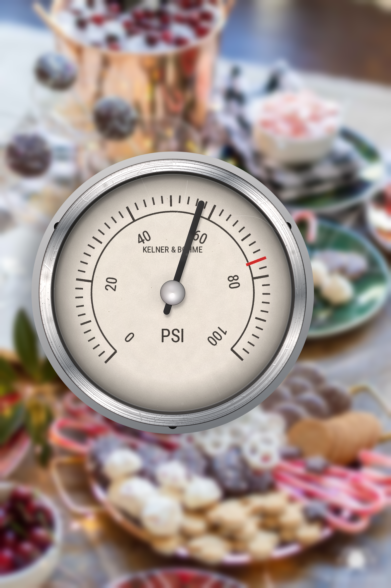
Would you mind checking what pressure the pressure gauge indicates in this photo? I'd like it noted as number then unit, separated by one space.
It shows 57 psi
